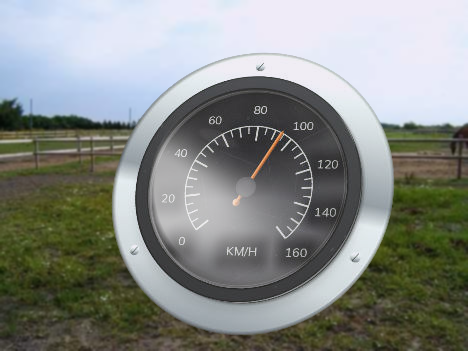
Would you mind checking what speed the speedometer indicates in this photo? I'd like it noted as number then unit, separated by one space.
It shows 95 km/h
